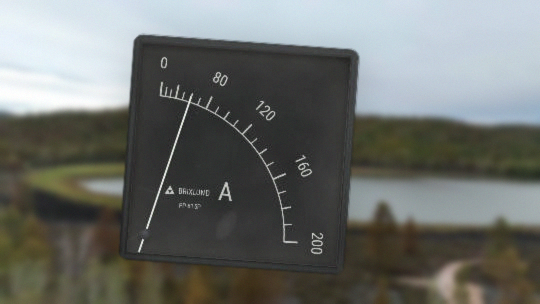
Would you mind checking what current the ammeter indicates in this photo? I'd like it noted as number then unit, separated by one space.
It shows 60 A
